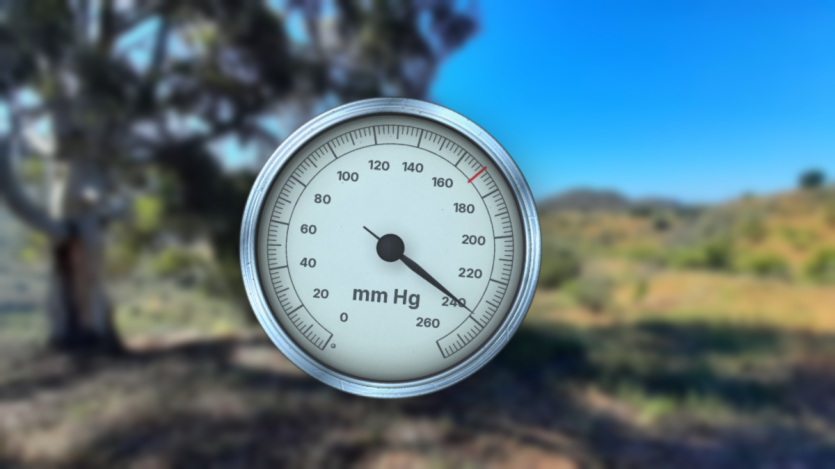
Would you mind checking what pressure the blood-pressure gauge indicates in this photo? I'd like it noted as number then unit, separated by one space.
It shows 238 mmHg
